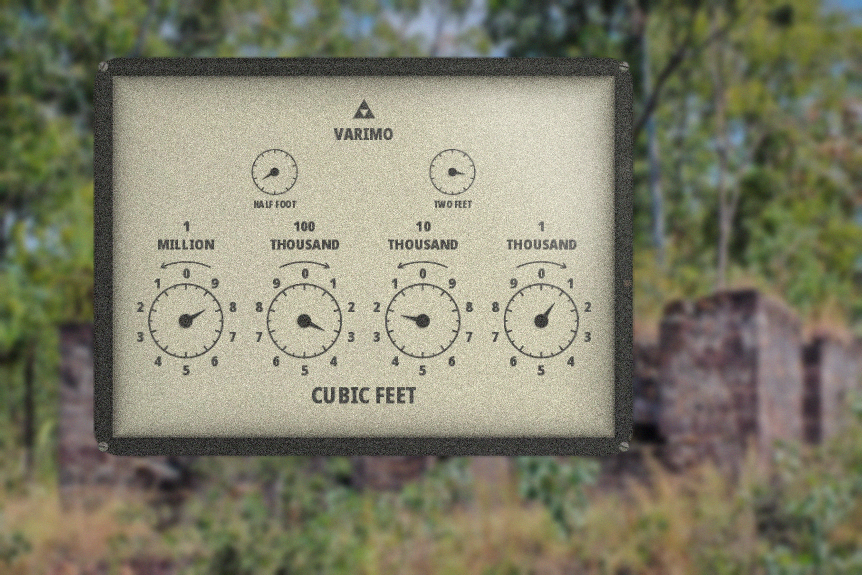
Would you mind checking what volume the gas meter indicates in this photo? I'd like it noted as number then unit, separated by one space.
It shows 832100 ft³
